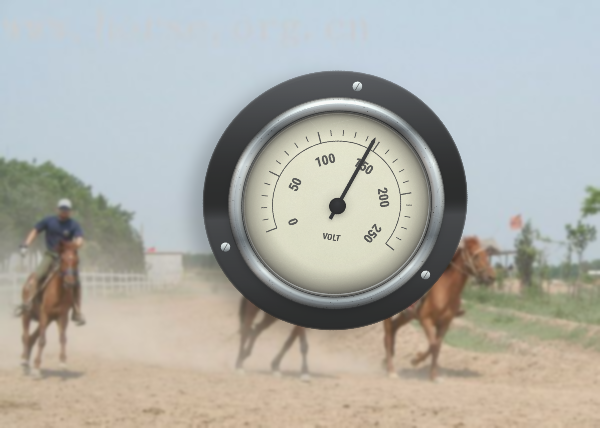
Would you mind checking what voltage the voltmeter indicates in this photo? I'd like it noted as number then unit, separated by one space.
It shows 145 V
